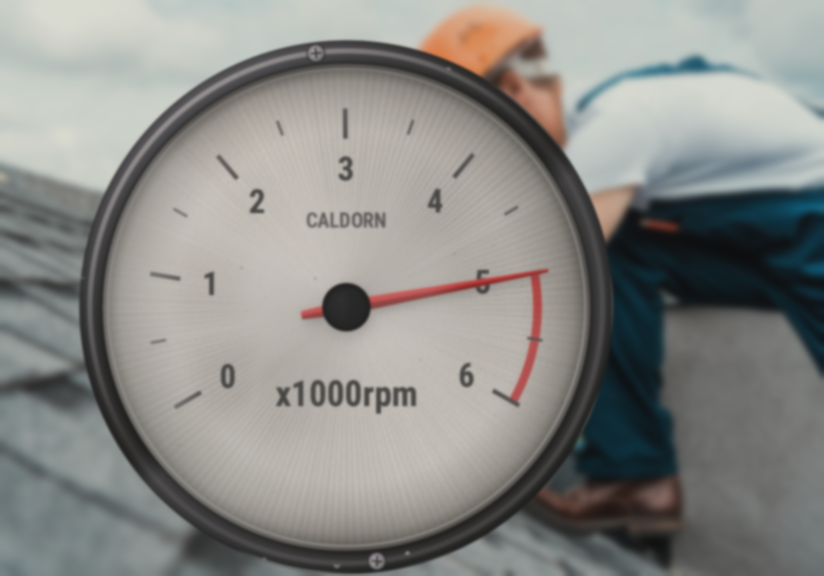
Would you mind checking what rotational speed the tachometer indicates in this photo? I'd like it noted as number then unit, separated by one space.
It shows 5000 rpm
